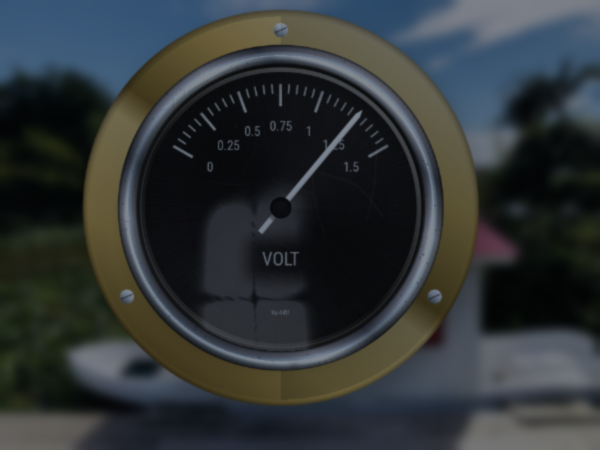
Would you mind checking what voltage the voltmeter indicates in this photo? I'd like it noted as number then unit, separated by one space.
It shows 1.25 V
